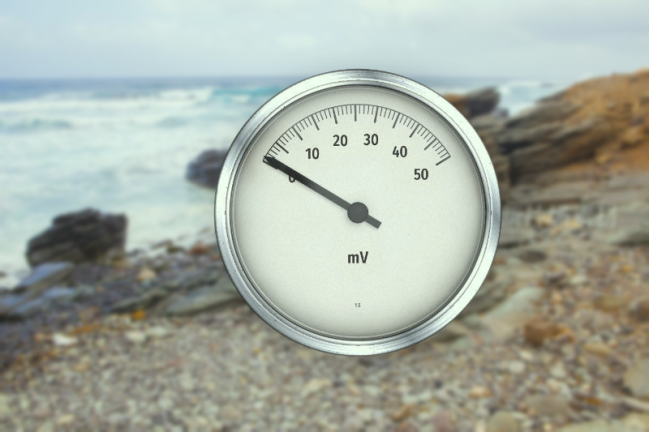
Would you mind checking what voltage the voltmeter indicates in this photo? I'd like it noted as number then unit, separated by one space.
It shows 1 mV
